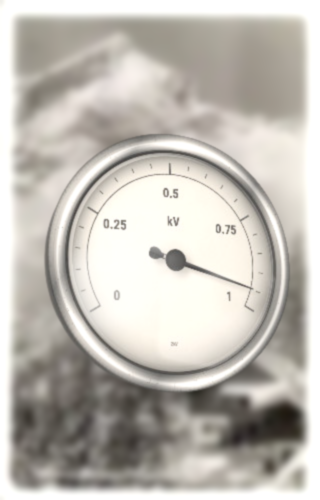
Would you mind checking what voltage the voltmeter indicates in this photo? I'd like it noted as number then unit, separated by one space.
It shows 0.95 kV
